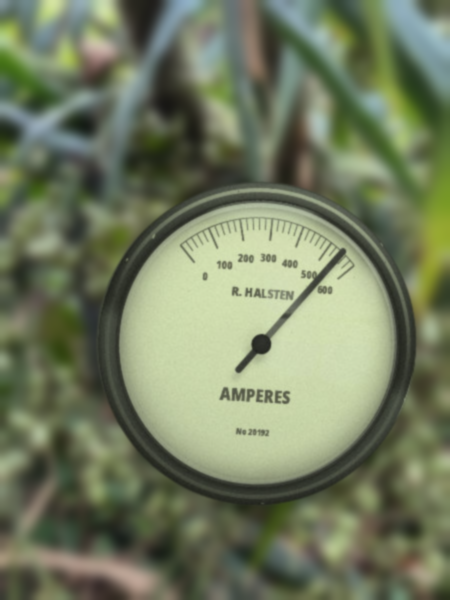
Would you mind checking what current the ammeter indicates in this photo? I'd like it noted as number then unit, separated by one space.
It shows 540 A
